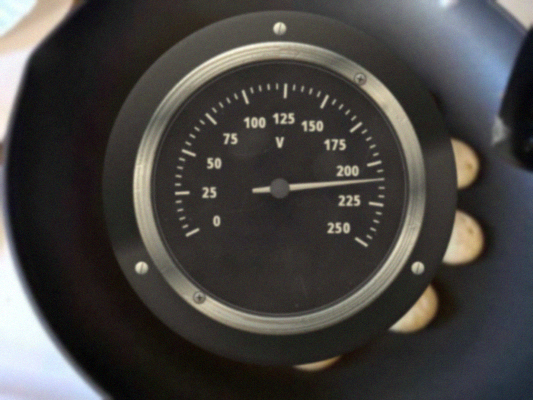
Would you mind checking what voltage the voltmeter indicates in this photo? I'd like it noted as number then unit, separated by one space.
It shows 210 V
